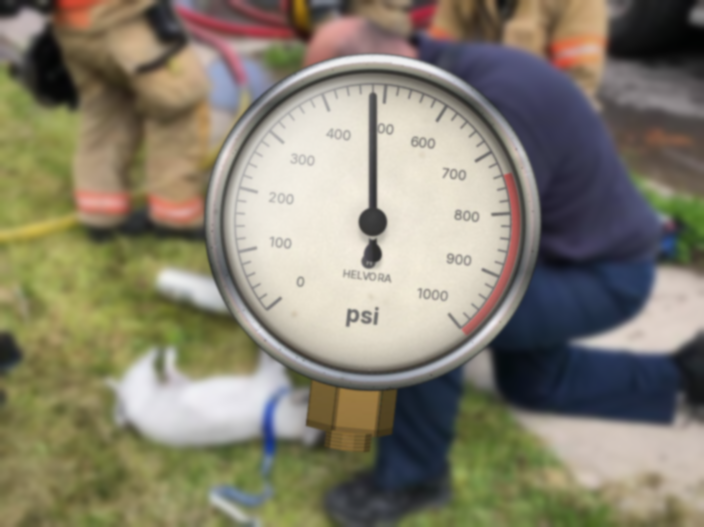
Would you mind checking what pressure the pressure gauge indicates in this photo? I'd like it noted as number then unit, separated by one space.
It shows 480 psi
